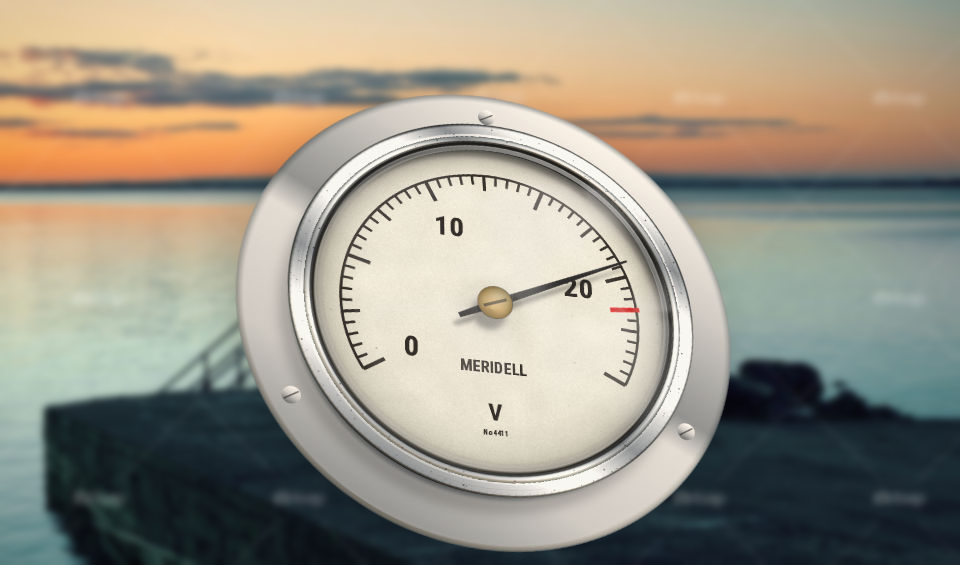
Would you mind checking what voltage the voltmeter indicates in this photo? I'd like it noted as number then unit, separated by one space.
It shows 19.5 V
